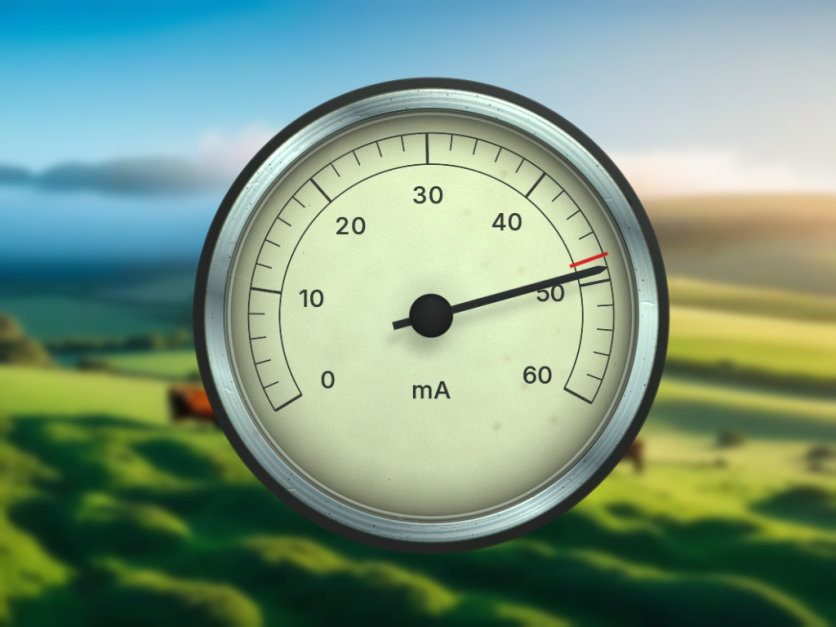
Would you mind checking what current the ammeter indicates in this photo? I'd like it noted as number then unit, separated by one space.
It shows 49 mA
